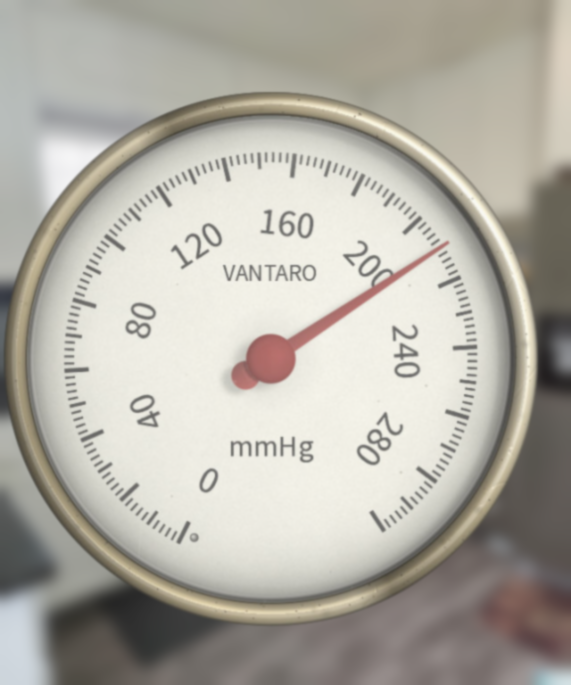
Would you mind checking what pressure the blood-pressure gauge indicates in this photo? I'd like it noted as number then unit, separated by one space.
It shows 210 mmHg
